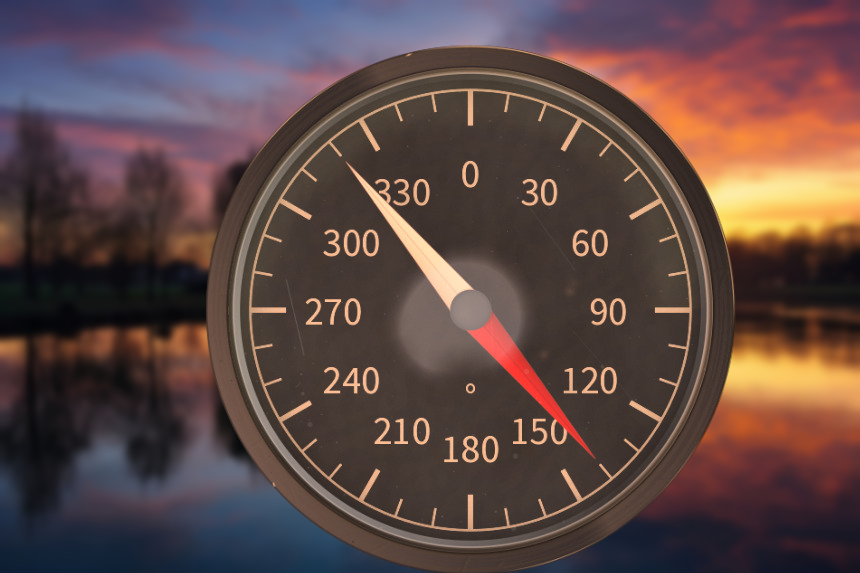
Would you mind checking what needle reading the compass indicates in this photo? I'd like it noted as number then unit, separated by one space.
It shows 140 °
